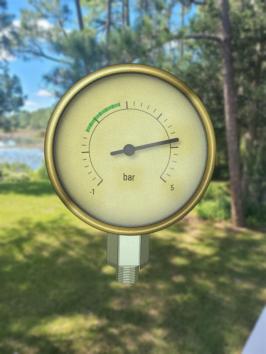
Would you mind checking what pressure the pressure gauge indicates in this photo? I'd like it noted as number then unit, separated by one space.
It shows 3.8 bar
